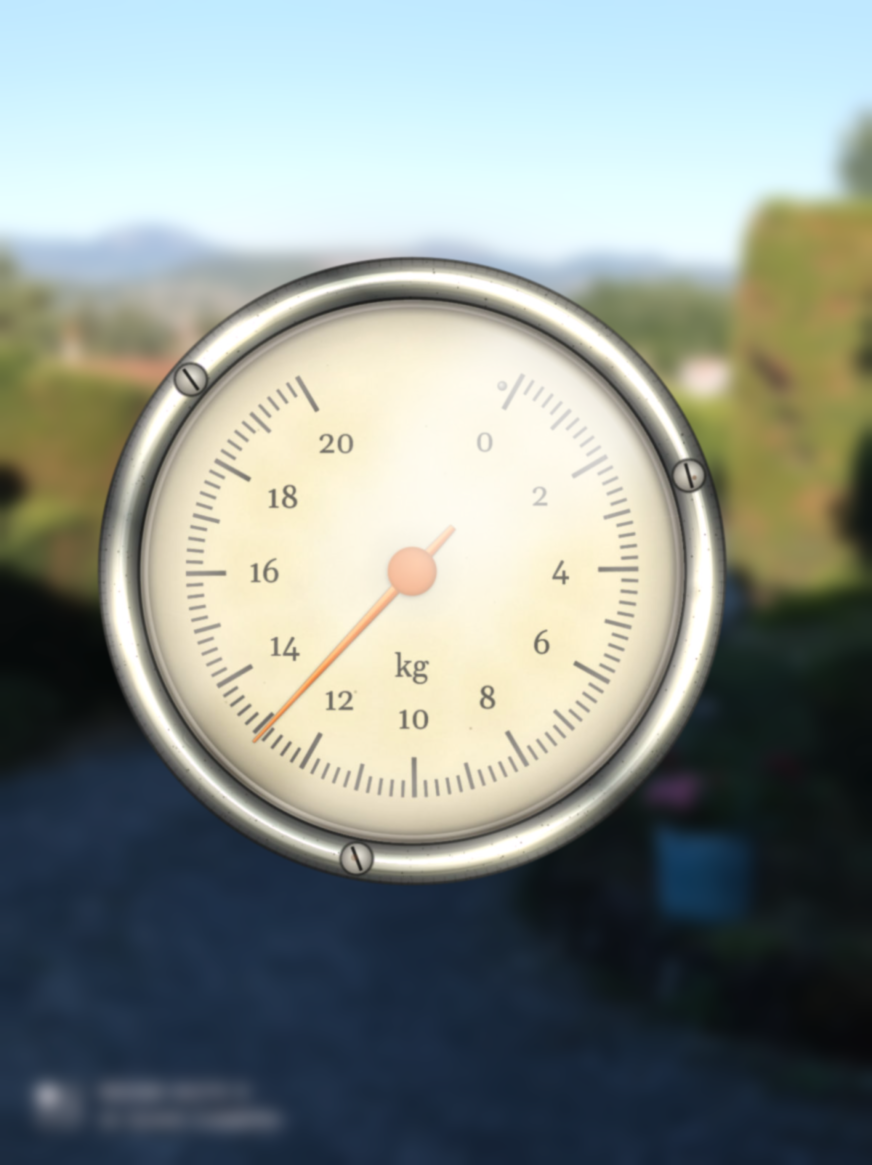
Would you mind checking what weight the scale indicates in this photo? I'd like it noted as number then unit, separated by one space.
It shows 12.9 kg
